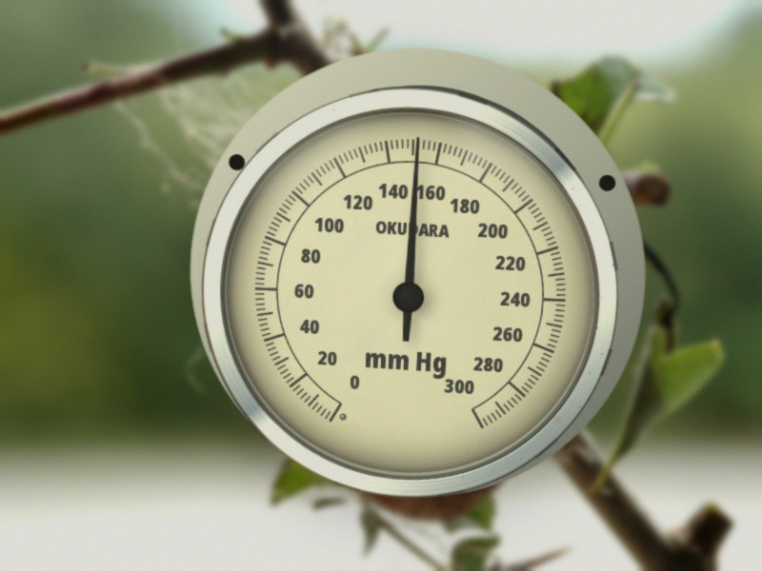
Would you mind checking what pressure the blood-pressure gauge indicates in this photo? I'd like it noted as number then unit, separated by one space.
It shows 152 mmHg
